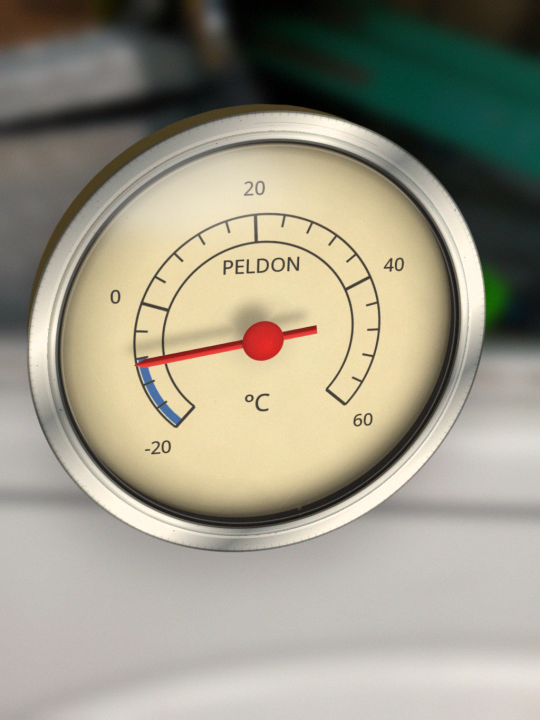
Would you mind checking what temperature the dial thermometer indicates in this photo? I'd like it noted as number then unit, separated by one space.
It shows -8 °C
